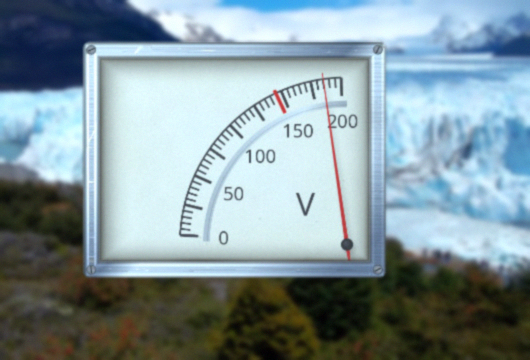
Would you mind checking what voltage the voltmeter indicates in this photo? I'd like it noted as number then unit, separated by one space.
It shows 185 V
